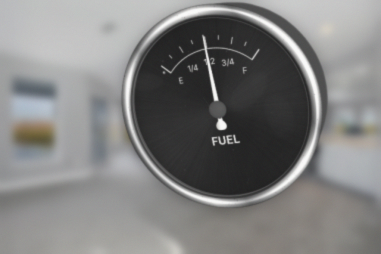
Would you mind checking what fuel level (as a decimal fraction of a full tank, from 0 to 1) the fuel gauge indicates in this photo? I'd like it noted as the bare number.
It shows 0.5
